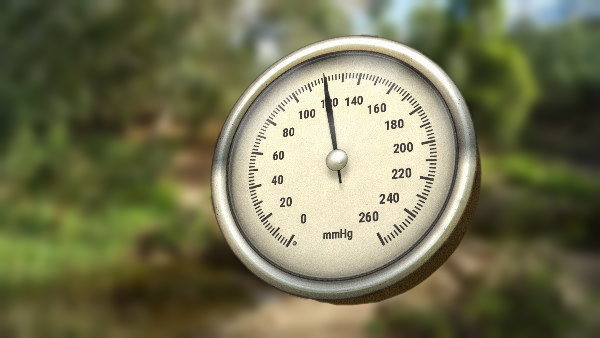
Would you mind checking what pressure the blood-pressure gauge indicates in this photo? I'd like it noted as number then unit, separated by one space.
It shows 120 mmHg
